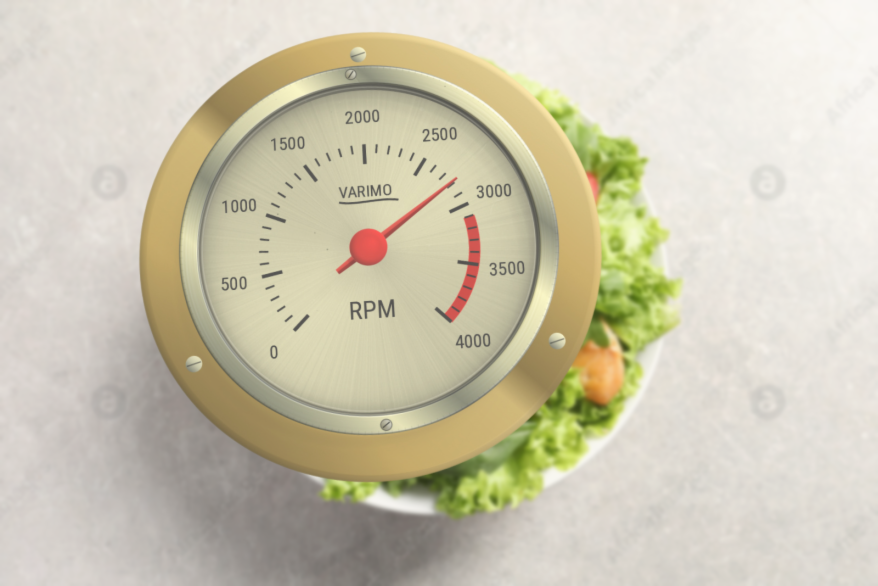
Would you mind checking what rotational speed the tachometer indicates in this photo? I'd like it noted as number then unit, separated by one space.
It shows 2800 rpm
